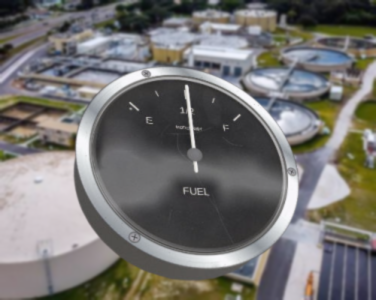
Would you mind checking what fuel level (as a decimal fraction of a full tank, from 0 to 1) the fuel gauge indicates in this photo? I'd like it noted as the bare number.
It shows 0.5
